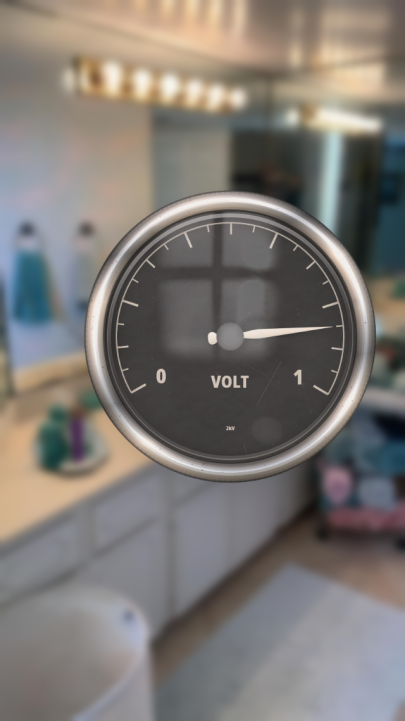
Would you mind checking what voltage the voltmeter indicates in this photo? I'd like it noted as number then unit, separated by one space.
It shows 0.85 V
